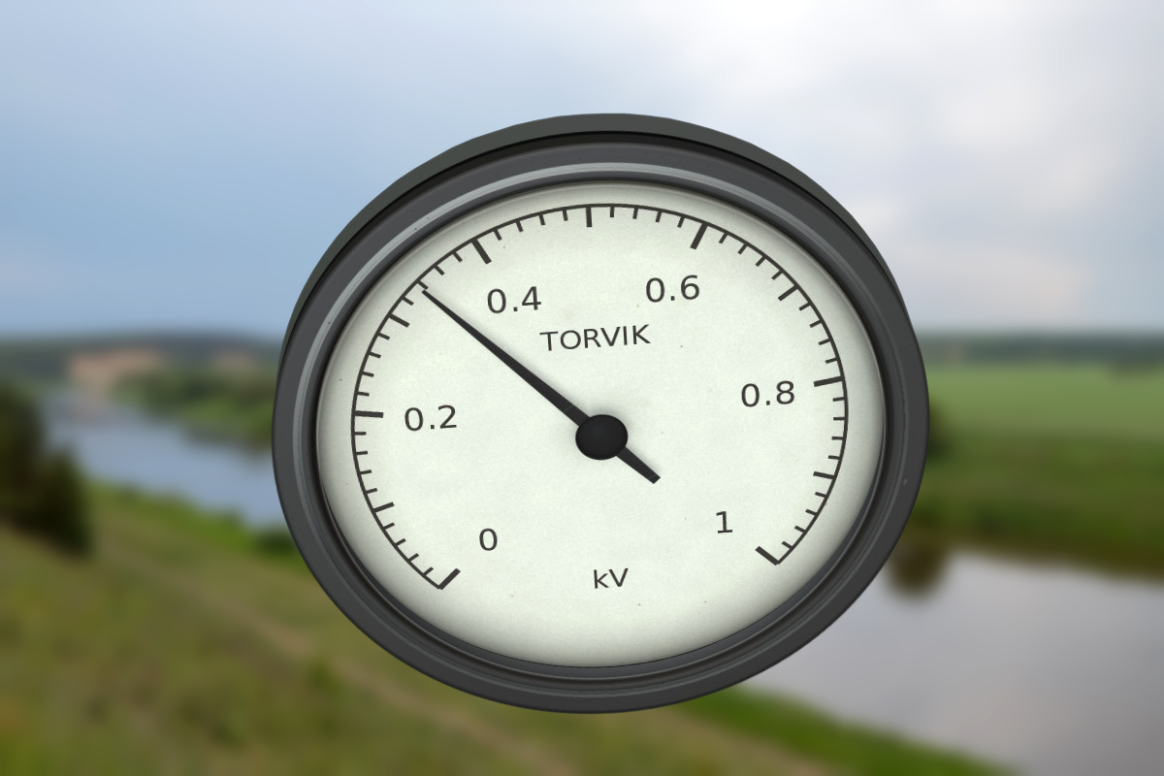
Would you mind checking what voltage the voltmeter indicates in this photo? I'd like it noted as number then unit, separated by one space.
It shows 0.34 kV
